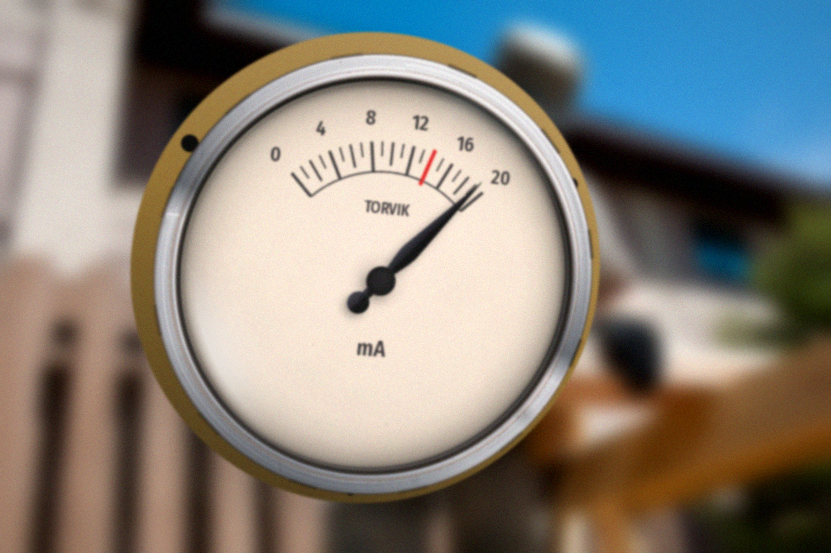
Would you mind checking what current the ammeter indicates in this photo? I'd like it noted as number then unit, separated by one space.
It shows 19 mA
